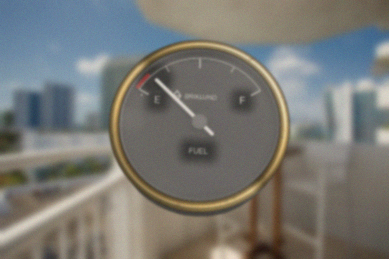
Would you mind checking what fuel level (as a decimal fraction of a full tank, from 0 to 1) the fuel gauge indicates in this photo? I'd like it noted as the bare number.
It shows 0.125
